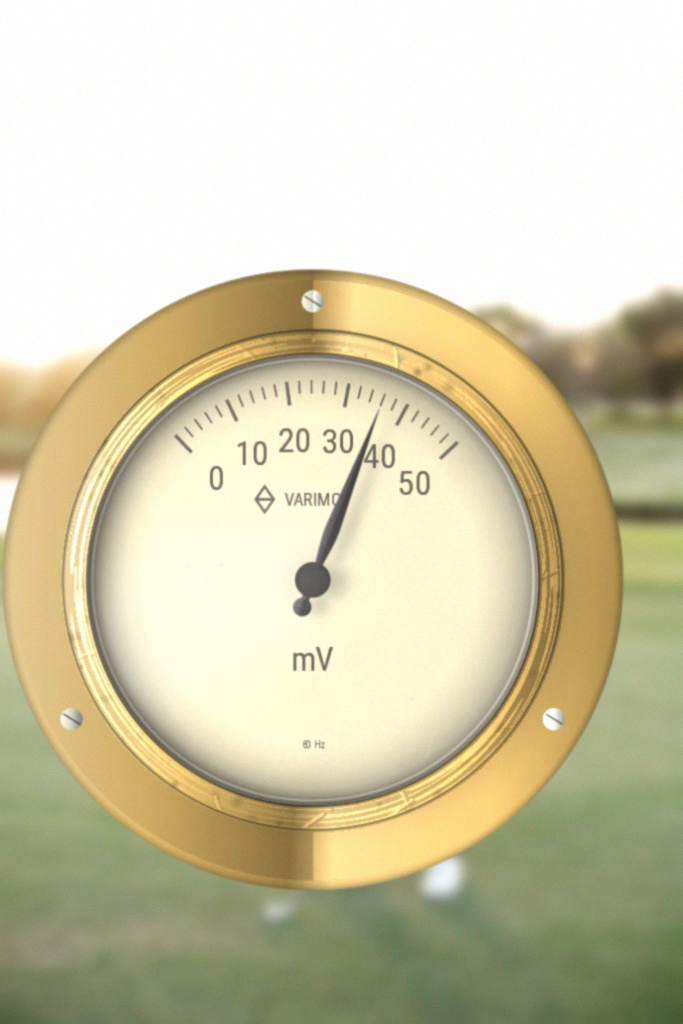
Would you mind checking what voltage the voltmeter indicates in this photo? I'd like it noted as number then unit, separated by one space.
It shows 36 mV
